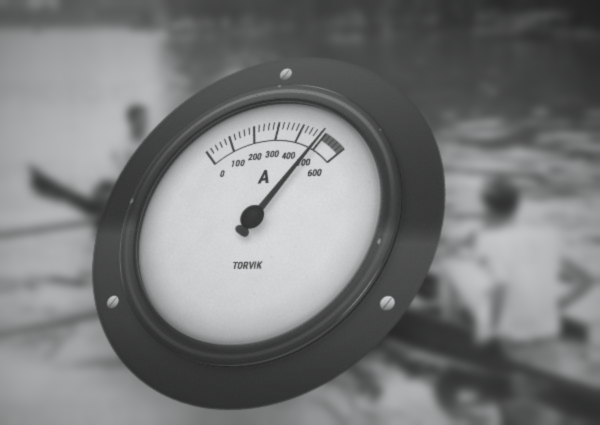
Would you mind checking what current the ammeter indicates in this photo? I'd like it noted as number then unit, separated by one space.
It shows 500 A
